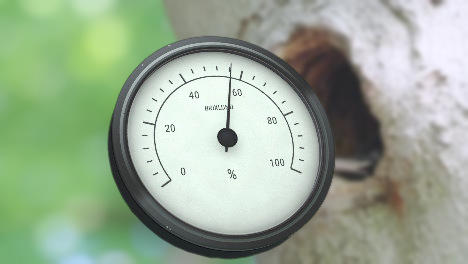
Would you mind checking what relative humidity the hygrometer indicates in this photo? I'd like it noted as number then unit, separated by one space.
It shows 56 %
